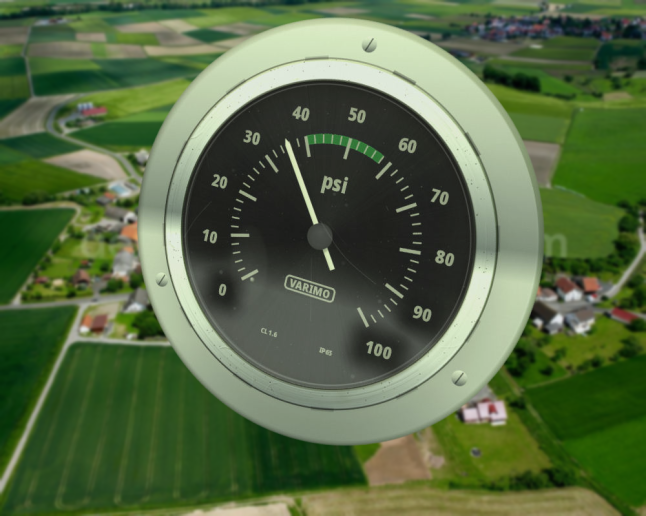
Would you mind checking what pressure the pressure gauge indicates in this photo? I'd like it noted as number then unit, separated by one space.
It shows 36 psi
